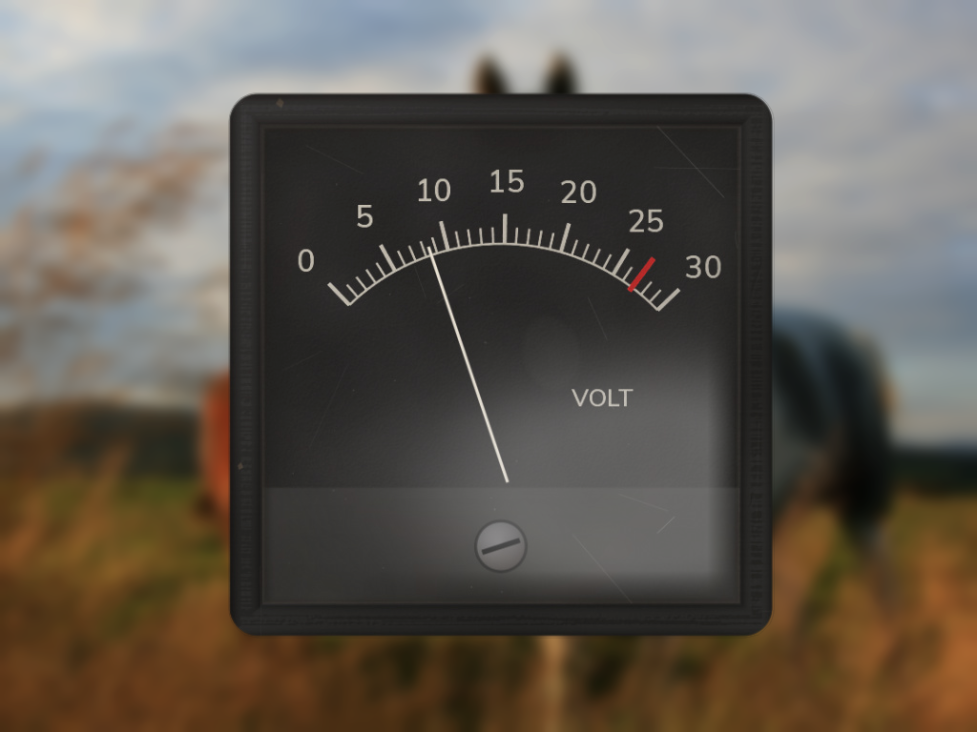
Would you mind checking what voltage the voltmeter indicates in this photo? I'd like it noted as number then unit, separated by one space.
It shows 8.5 V
